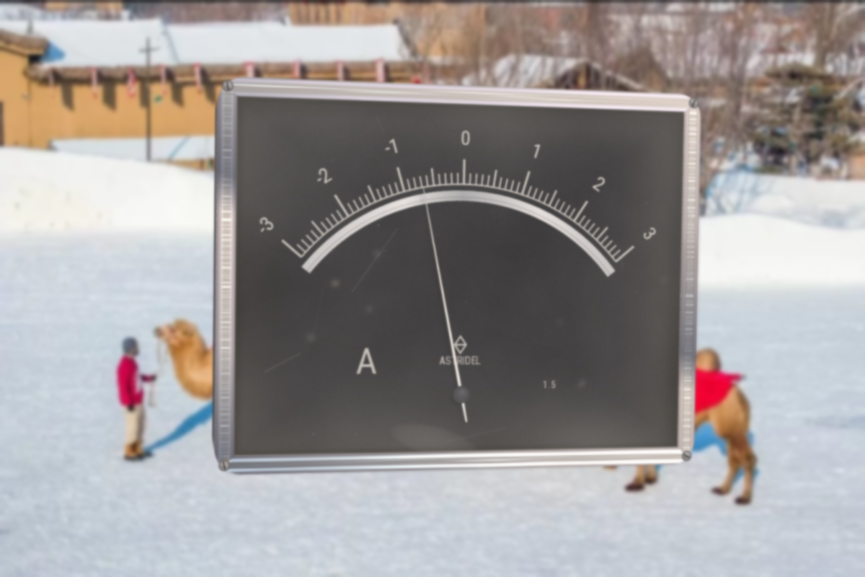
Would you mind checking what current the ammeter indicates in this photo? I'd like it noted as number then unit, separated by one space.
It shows -0.7 A
